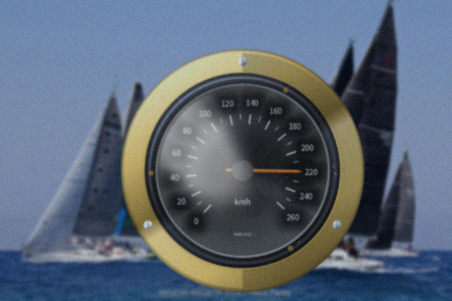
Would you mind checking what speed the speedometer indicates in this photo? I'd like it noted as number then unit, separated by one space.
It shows 220 km/h
